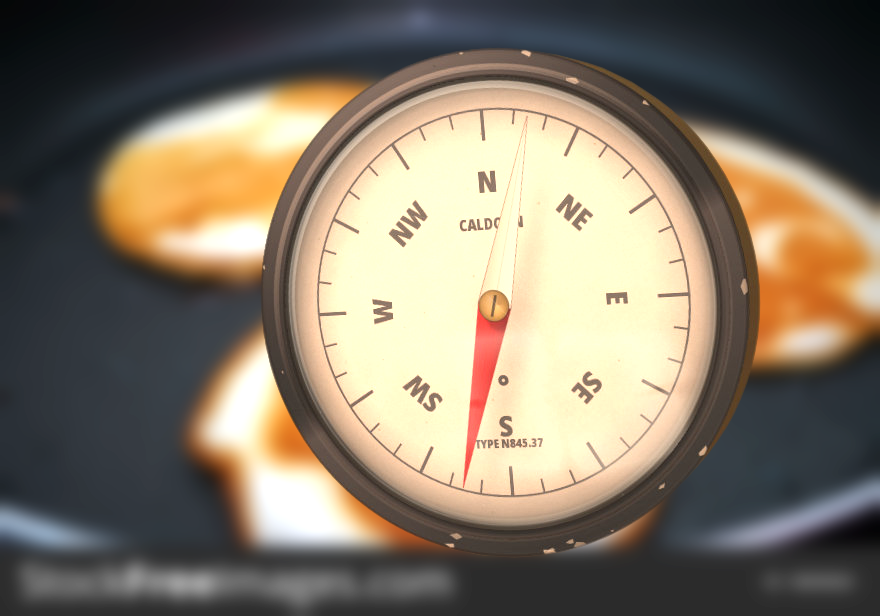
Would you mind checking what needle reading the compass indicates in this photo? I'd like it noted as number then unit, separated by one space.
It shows 195 °
